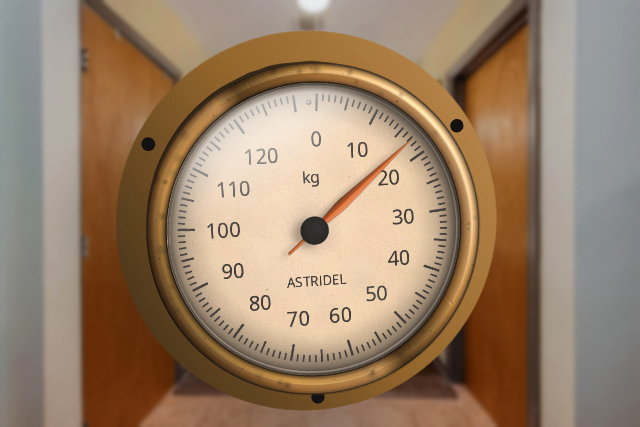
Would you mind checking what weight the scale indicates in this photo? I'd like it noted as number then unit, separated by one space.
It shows 17 kg
